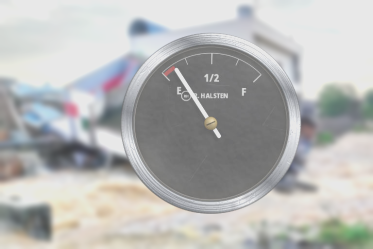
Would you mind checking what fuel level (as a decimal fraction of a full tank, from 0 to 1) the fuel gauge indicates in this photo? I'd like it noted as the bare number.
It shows 0.125
